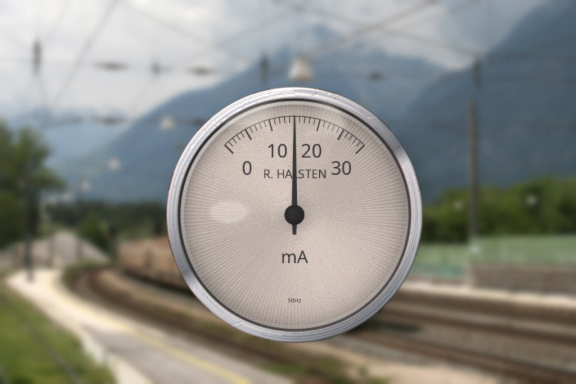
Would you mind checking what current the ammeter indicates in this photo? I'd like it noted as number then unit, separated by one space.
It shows 15 mA
